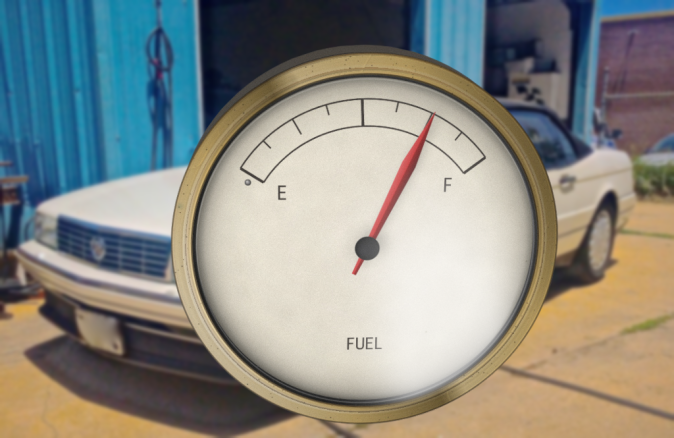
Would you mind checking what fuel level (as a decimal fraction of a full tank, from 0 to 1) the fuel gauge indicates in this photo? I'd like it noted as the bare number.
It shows 0.75
